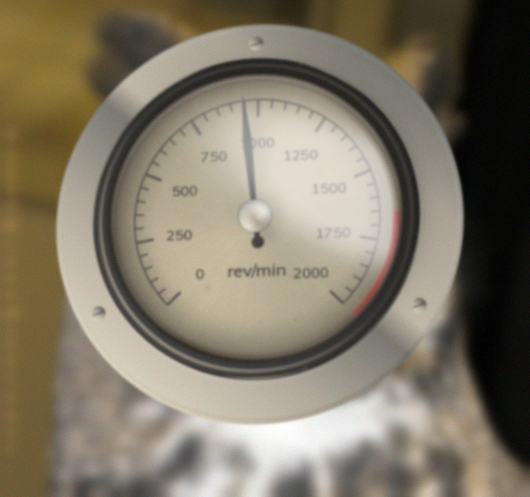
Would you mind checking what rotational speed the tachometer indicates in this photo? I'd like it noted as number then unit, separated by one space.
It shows 950 rpm
